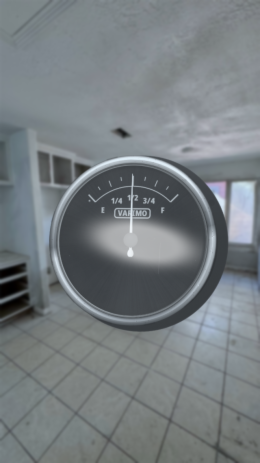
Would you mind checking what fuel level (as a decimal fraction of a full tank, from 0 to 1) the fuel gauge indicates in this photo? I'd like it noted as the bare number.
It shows 0.5
